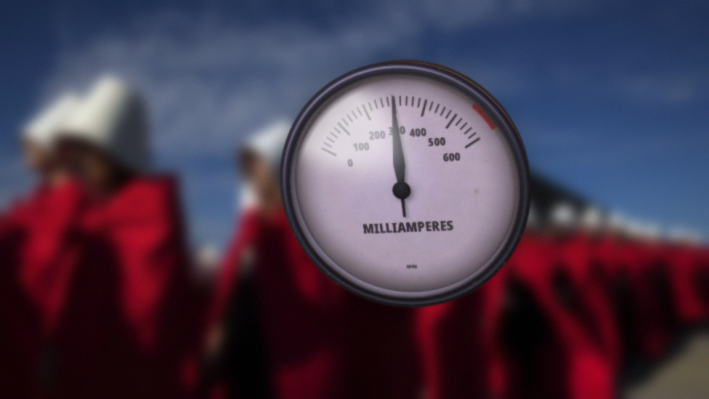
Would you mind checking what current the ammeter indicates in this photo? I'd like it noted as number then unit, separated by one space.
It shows 300 mA
